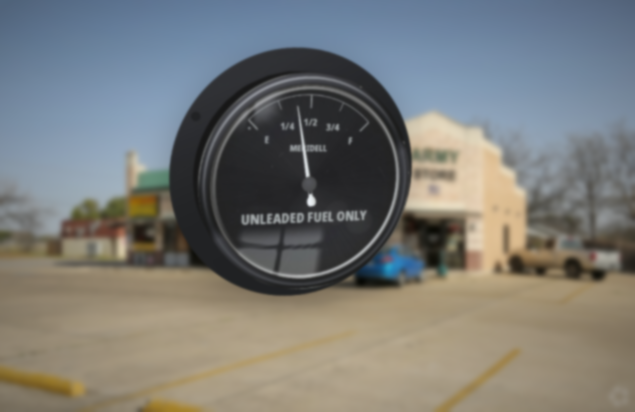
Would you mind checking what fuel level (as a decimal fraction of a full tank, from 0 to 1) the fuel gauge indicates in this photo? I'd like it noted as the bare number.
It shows 0.375
